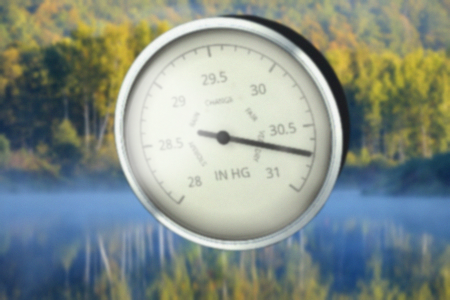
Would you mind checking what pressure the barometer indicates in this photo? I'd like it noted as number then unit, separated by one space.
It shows 30.7 inHg
